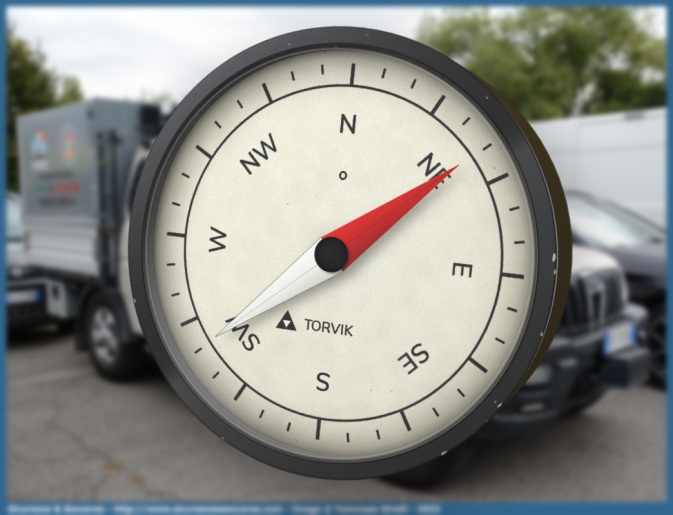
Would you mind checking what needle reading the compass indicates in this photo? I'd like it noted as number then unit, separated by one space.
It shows 50 °
